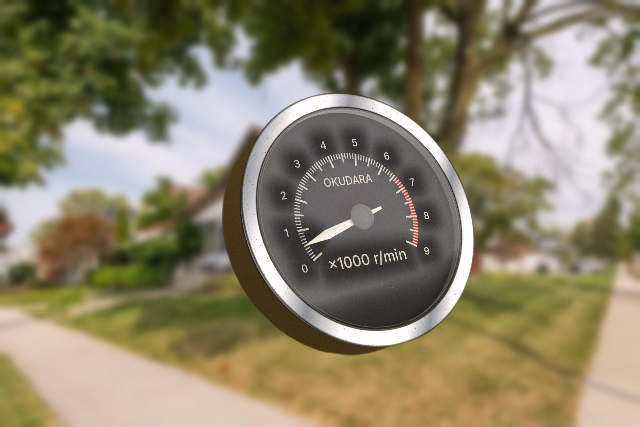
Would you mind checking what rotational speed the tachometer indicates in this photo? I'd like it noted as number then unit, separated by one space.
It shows 500 rpm
